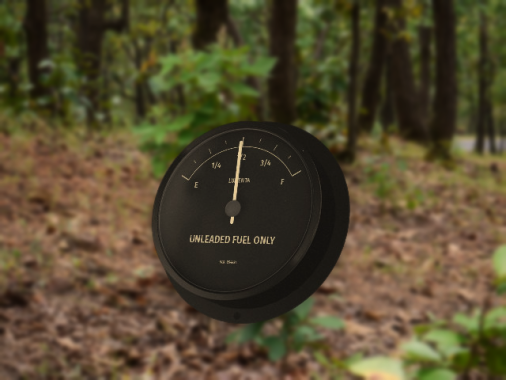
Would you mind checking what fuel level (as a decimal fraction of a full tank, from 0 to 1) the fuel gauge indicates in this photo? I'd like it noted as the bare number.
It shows 0.5
